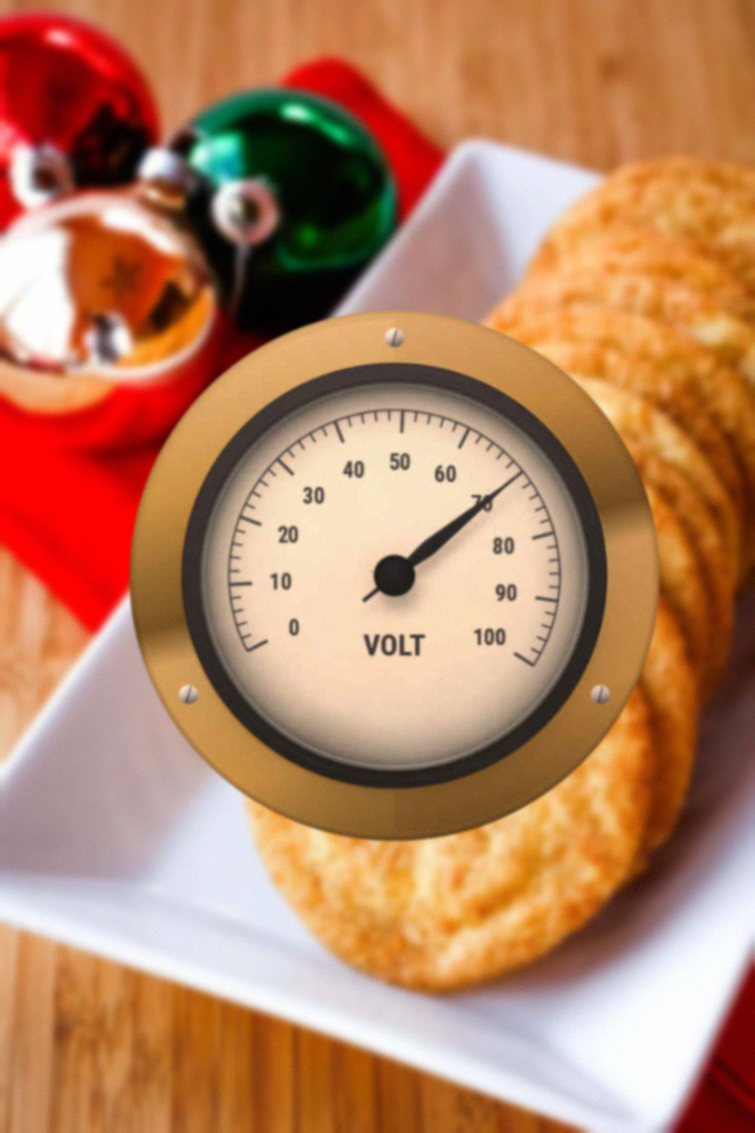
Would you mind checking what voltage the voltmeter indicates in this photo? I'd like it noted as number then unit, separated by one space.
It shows 70 V
